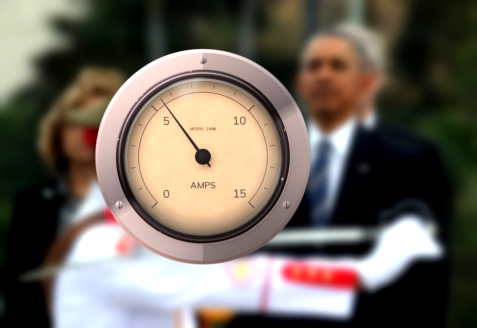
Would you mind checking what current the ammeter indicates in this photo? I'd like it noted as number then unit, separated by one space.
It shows 5.5 A
